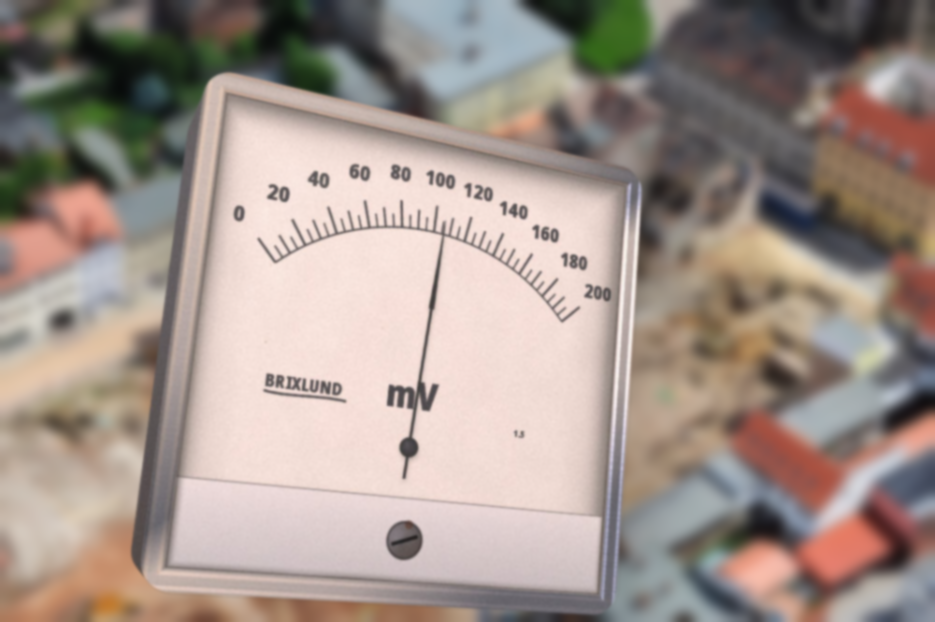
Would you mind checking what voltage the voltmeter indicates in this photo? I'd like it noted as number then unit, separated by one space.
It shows 105 mV
